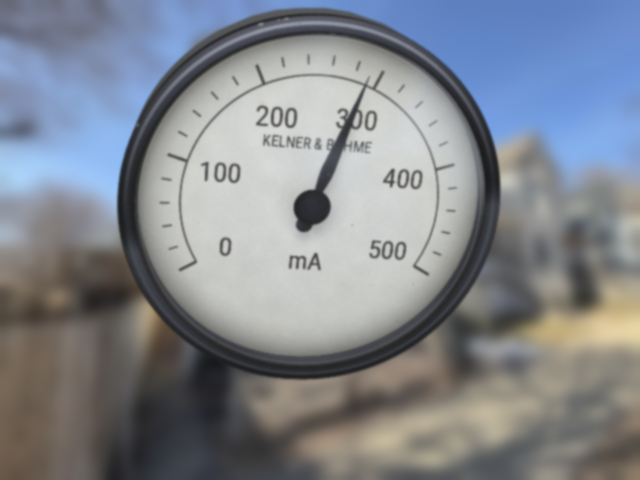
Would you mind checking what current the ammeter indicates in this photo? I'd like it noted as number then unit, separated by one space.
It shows 290 mA
